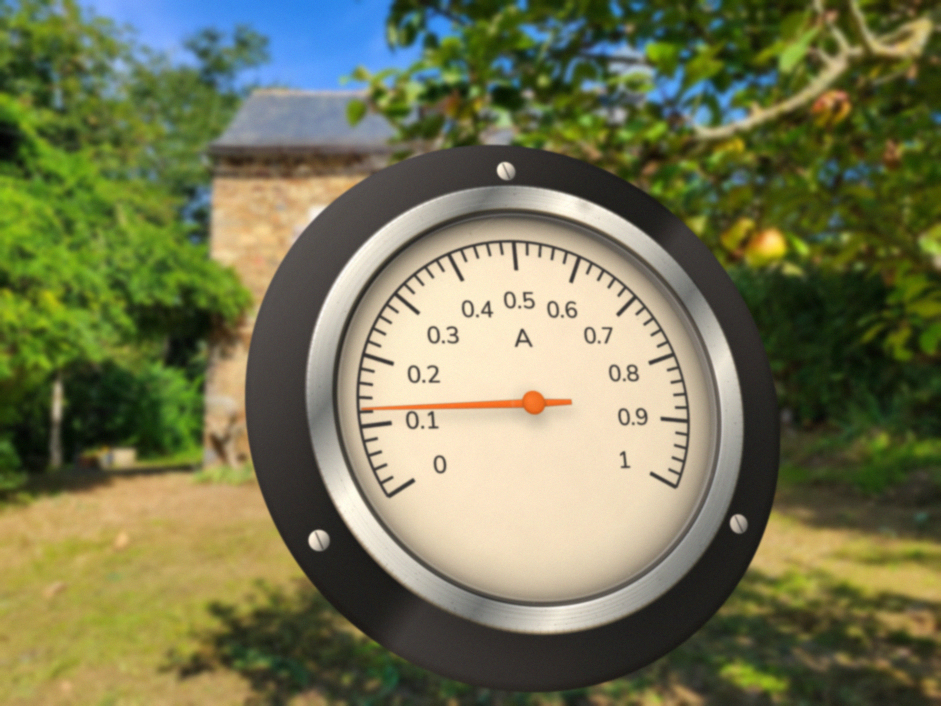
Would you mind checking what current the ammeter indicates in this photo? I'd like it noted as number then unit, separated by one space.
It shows 0.12 A
